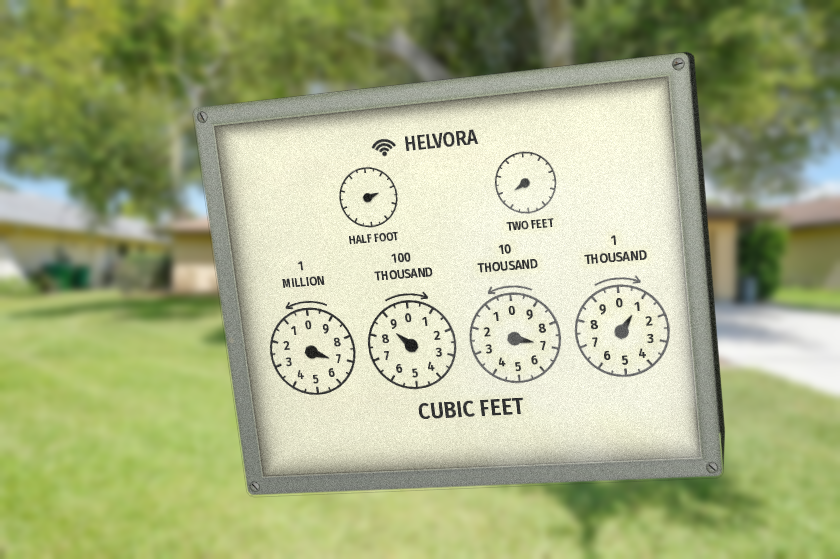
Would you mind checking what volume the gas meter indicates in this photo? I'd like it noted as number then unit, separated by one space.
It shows 687100 ft³
